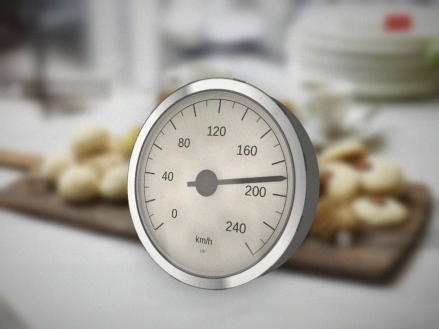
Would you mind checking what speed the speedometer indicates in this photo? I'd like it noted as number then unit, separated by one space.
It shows 190 km/h
